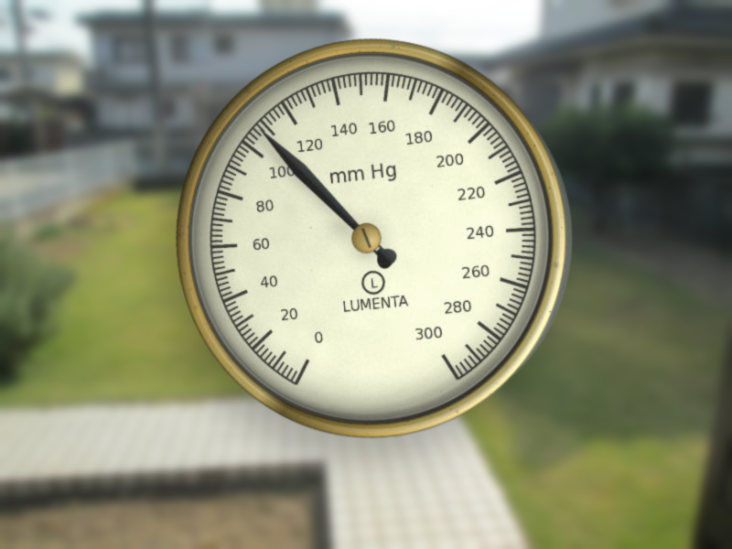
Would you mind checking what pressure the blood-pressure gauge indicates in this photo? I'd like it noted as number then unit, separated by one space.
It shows 108 mmHg
